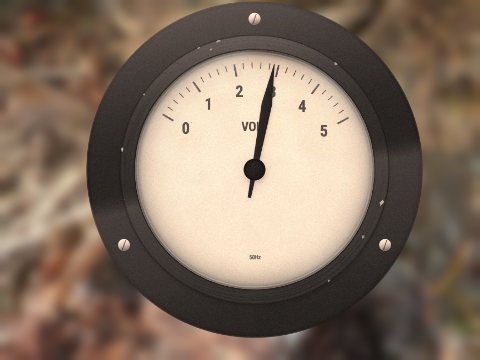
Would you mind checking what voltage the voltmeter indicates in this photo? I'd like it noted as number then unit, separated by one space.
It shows 2.9 V
